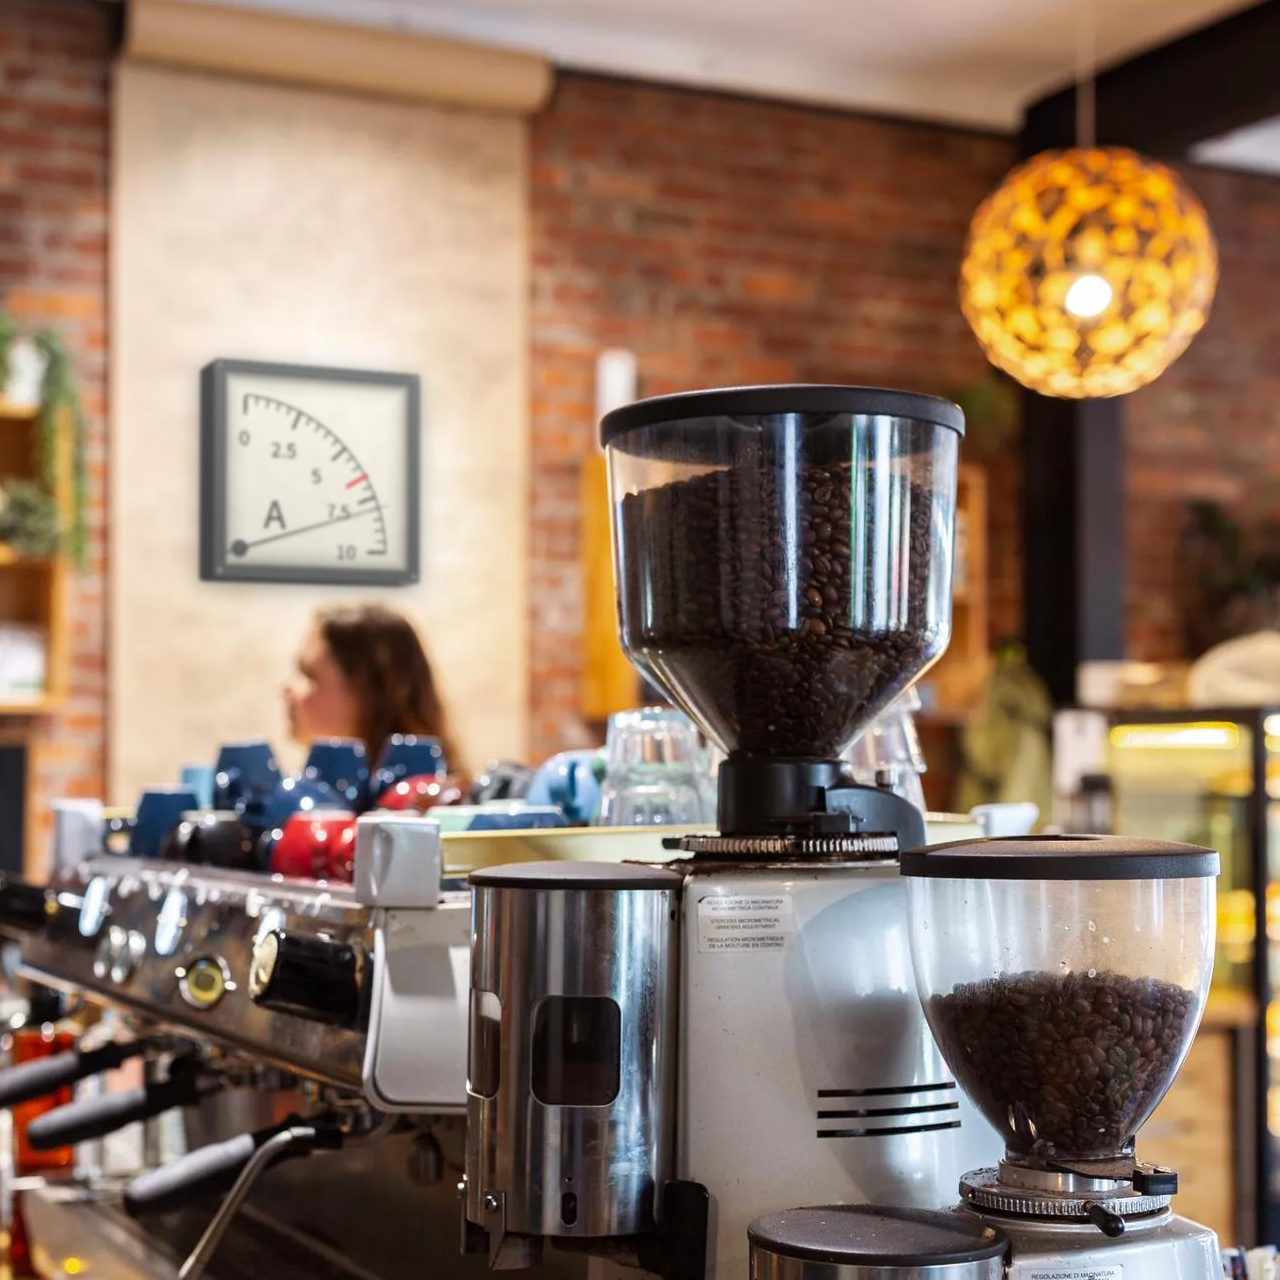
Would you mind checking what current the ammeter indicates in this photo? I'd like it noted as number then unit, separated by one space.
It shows 8 A
